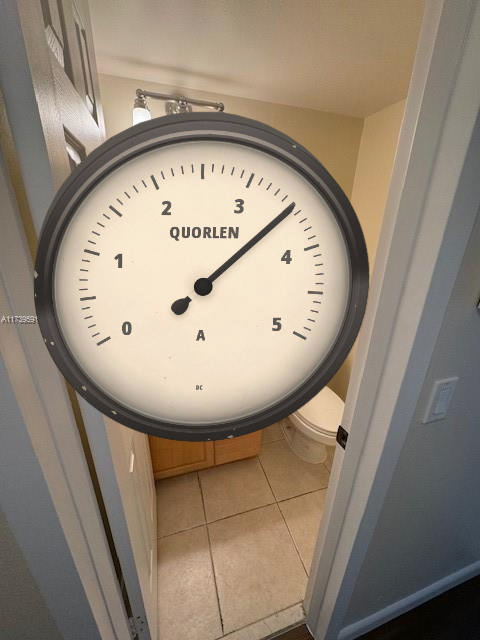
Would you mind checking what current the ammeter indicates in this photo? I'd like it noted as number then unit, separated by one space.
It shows 3.5 A
